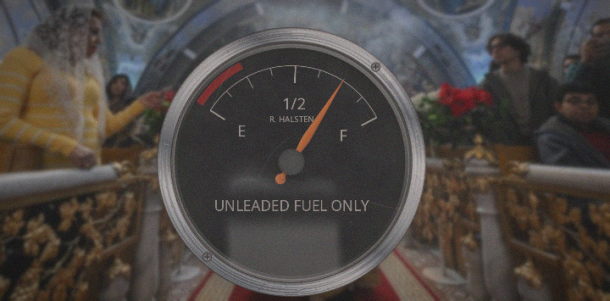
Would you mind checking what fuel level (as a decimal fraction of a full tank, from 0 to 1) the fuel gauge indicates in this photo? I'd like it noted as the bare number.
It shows 0.75
